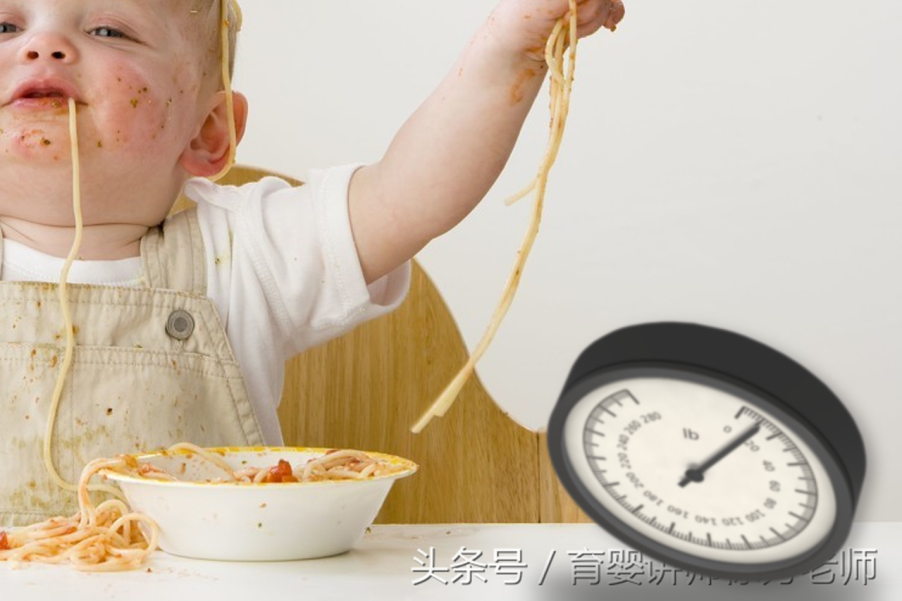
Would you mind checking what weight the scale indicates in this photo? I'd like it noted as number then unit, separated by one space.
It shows 10 lb
